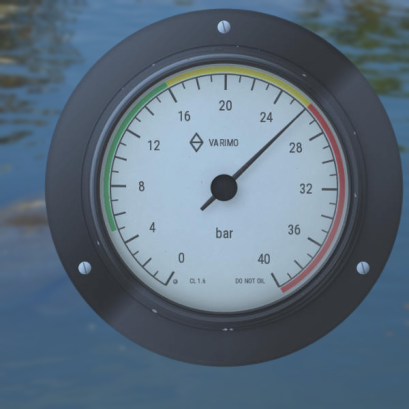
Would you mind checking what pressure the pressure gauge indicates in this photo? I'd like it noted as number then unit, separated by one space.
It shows 26 bar
